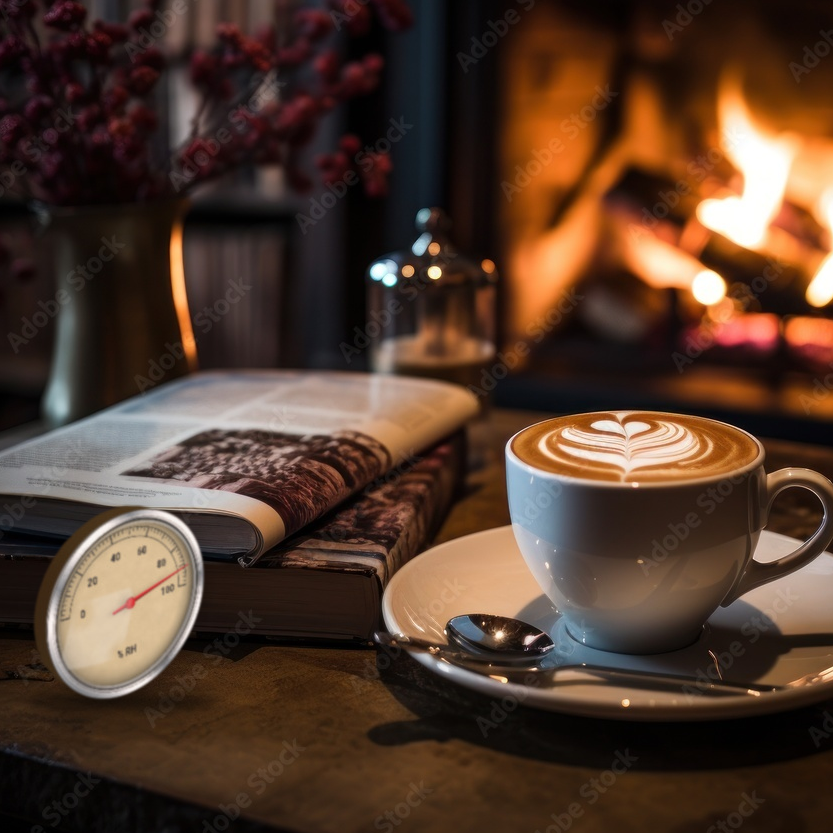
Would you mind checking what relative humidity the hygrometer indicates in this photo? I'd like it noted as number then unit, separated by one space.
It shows 90 %
